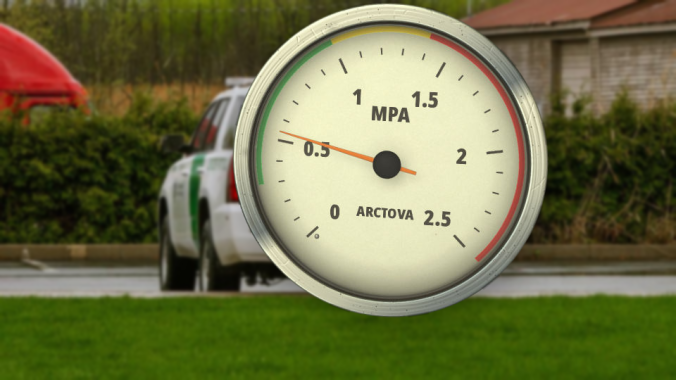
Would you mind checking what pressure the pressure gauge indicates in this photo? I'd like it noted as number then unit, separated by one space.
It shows 0.55 MPa
